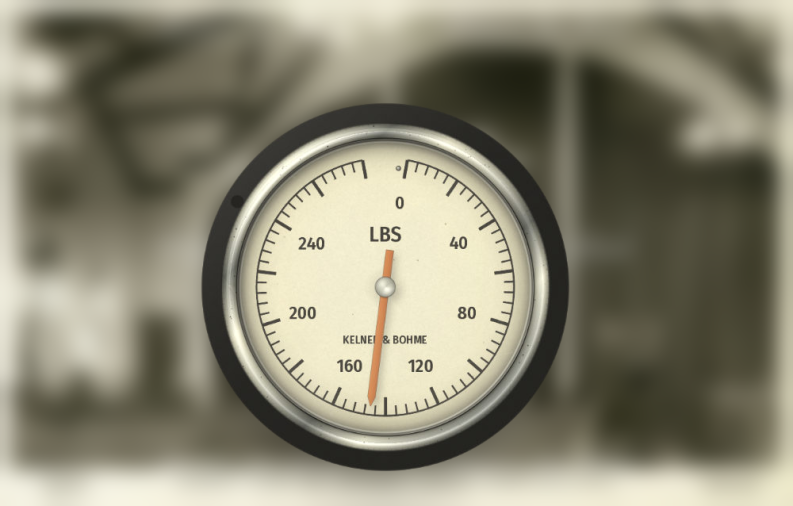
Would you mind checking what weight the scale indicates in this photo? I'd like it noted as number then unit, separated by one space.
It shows 146 lb
